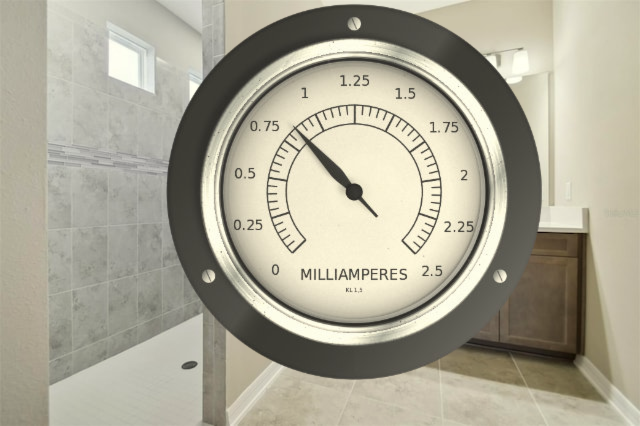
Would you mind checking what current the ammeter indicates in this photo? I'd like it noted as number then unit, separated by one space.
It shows 0.85 mA
